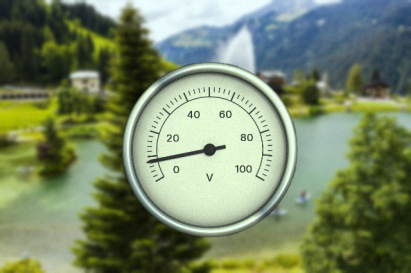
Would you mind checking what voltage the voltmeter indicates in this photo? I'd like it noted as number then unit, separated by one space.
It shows 8 V
